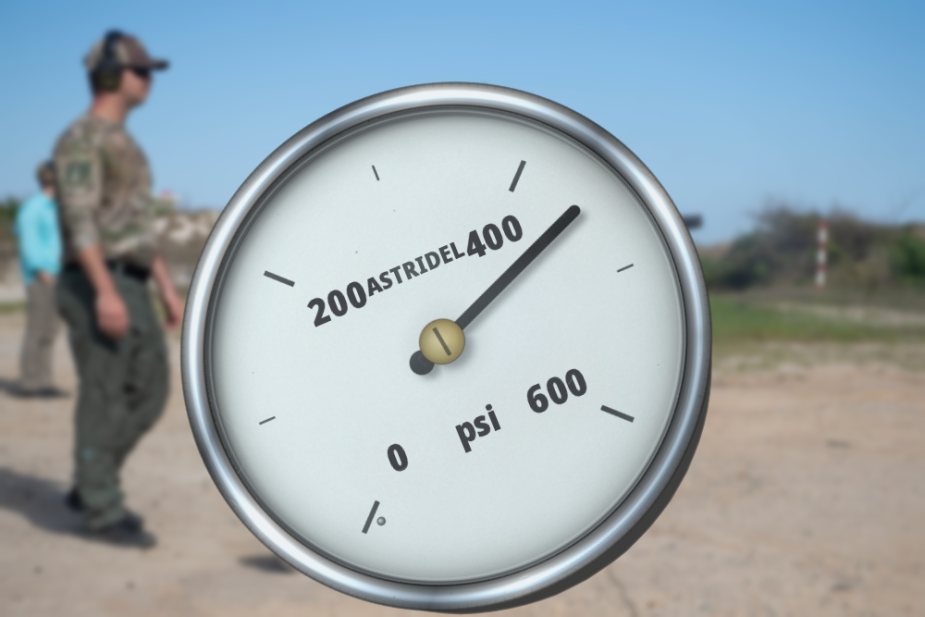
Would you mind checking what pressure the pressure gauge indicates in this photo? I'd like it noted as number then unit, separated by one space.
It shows 450 psi
